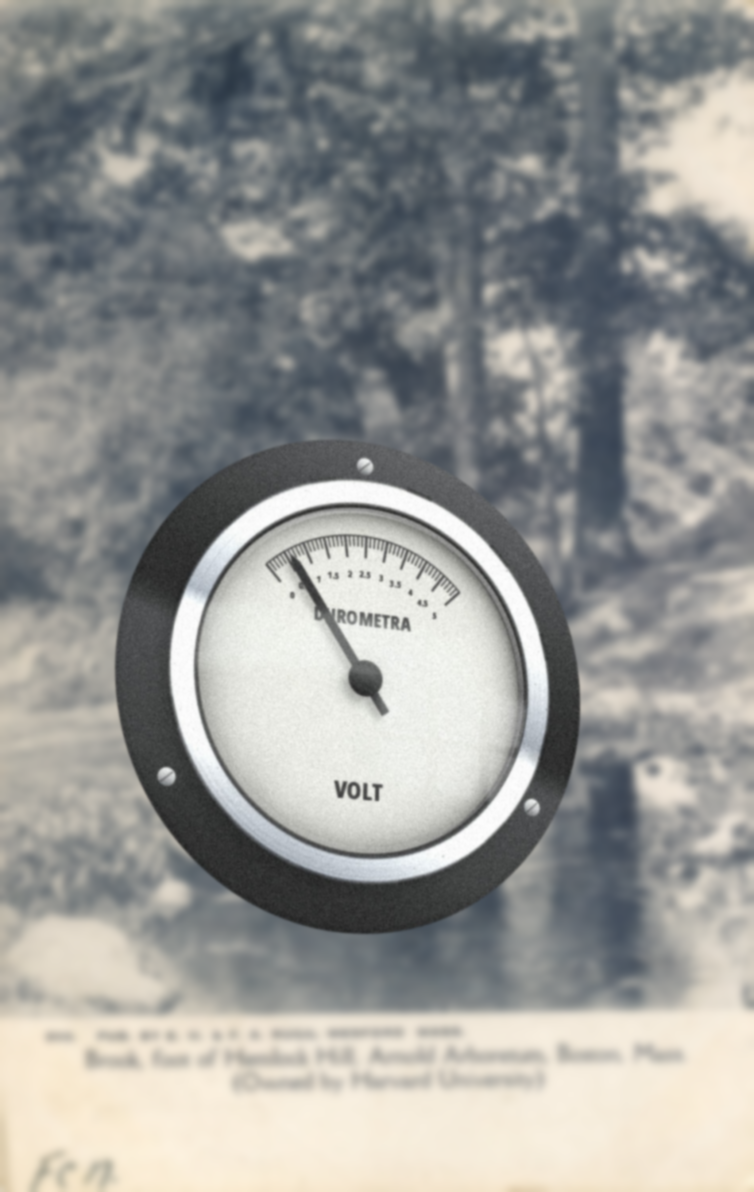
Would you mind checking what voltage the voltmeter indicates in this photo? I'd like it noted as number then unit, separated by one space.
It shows 0.5 V
